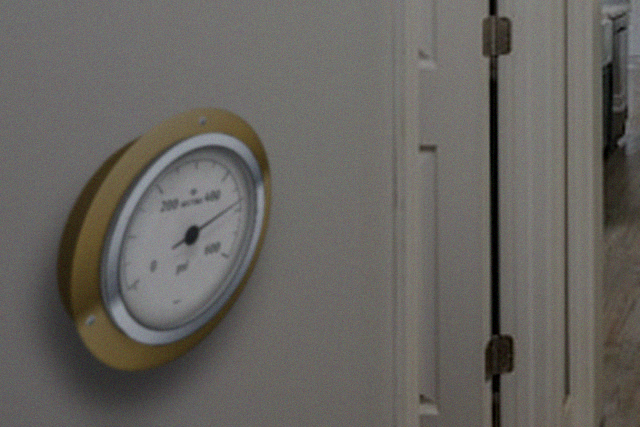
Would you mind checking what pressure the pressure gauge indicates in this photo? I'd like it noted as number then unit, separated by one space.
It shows 475 psi
